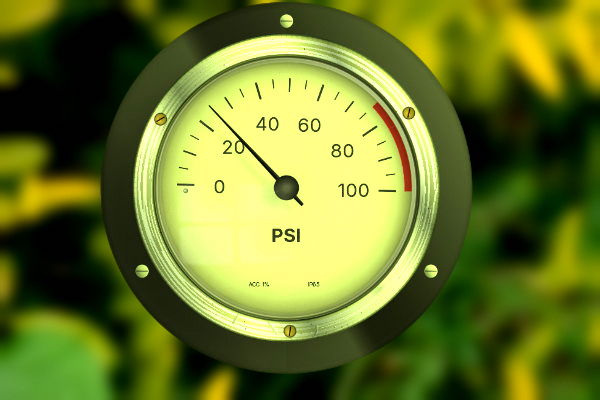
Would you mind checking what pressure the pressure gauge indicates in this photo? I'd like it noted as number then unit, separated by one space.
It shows 25 psi
